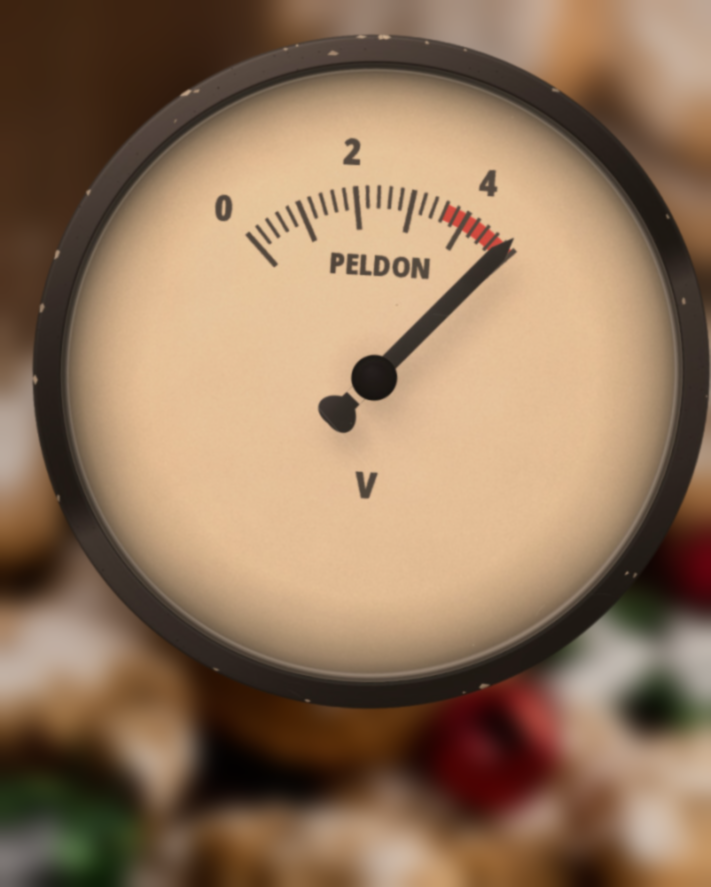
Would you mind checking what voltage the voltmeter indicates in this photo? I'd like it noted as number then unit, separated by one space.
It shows 4.8 V
